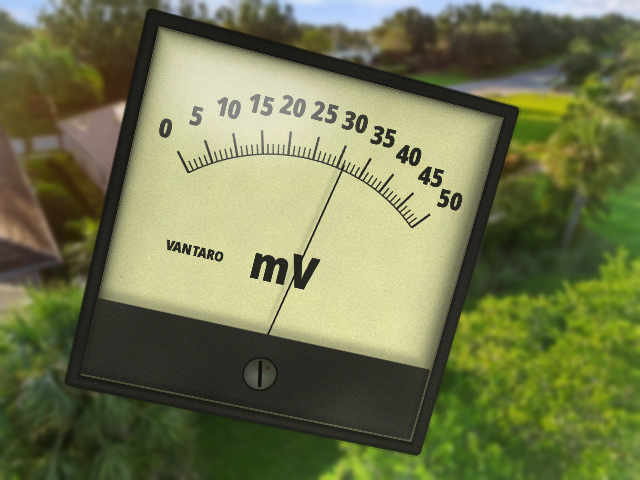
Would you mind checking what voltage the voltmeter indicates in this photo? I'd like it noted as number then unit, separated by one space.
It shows 31 mV
